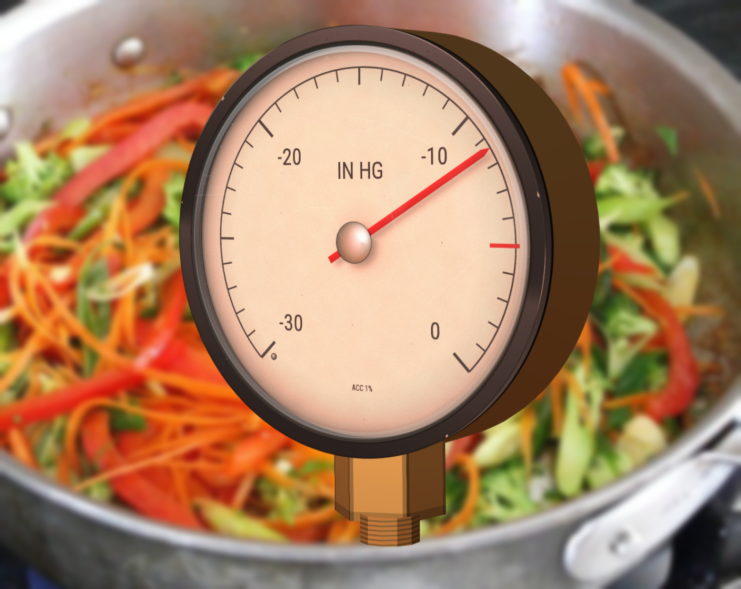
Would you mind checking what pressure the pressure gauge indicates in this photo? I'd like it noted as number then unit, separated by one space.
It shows -8.5 inHg
